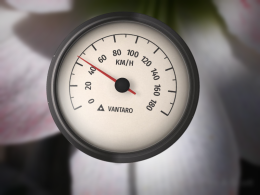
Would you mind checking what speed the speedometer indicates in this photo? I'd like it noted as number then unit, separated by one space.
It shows 45 km/h
